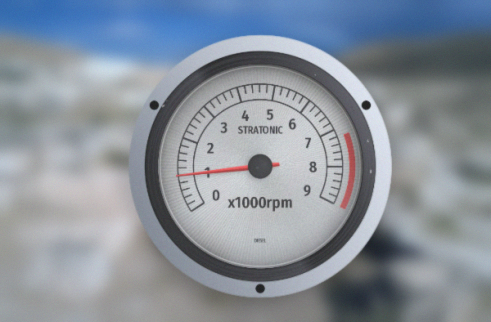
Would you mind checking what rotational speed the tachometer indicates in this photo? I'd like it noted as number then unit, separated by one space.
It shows 1000 rpm
